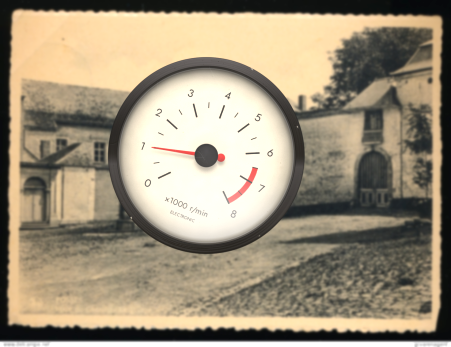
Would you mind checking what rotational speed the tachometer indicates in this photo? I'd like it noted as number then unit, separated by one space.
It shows 1000 rpm
